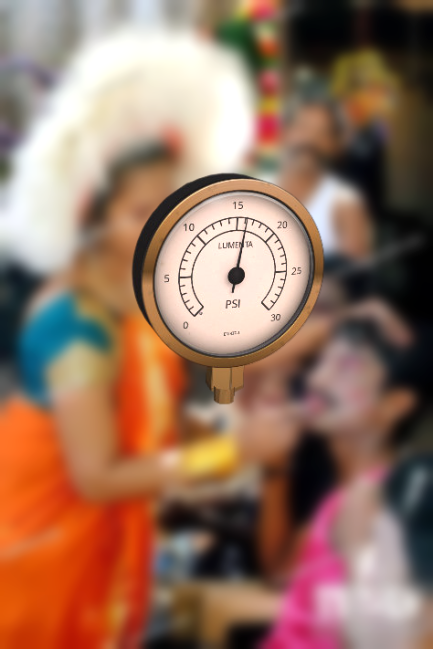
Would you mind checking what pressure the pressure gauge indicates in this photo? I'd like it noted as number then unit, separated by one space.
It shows 16 psi
